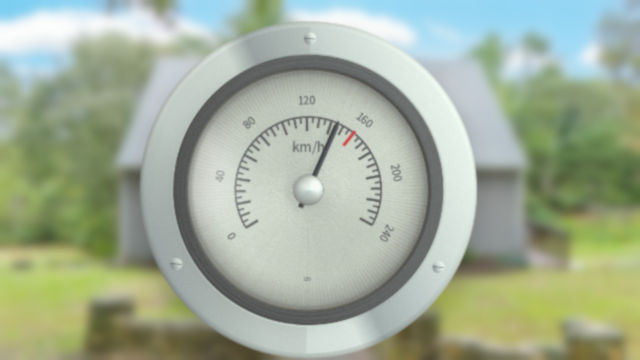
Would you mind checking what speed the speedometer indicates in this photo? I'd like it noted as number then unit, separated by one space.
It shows 145 km/h
